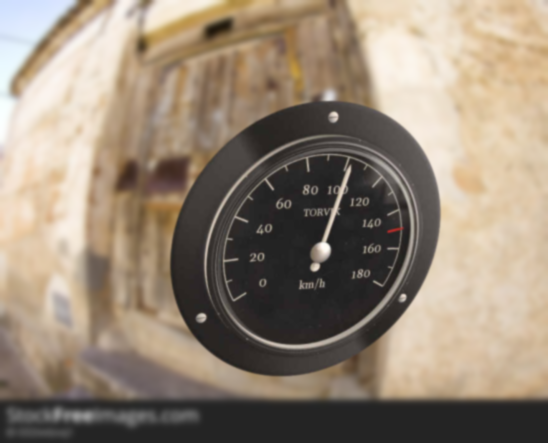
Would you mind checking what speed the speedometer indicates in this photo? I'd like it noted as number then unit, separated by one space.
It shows 100 km/h
